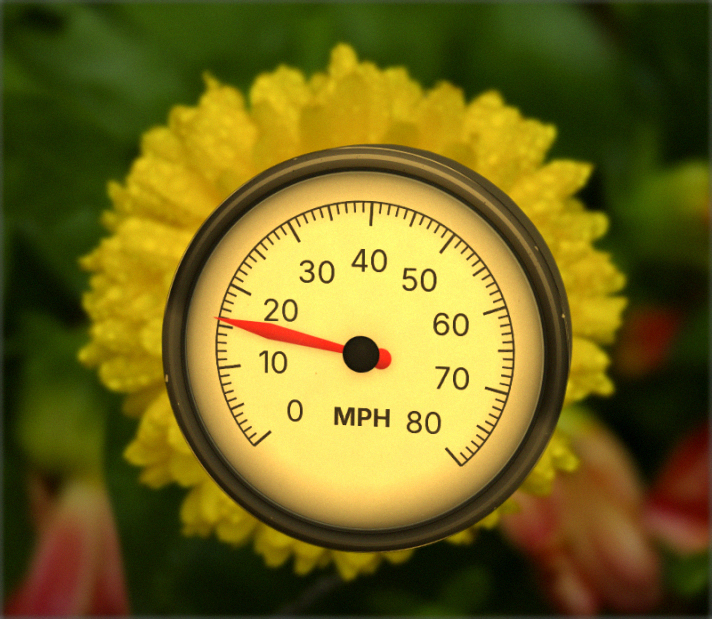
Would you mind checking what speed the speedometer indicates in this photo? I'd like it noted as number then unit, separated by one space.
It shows 16 mph
